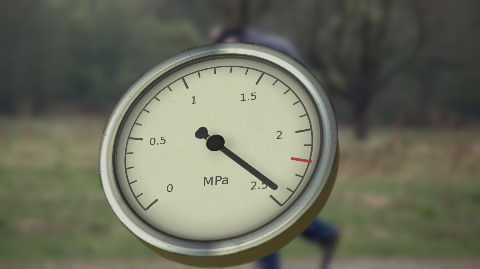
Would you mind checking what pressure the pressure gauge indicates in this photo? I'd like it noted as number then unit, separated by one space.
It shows 2.45 MPa
